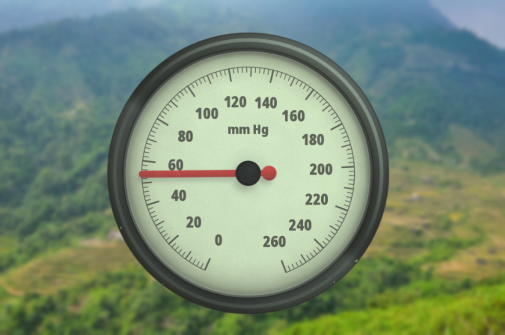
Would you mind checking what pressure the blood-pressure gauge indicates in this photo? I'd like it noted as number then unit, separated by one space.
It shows 54 mmHg
